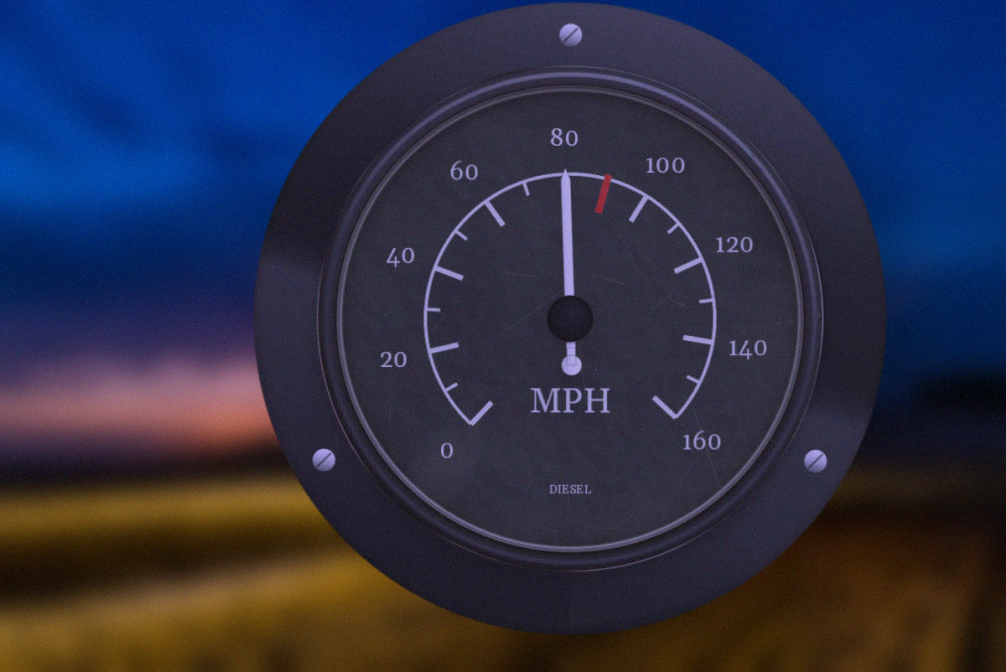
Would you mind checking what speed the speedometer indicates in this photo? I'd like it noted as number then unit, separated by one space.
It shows 80 mph
